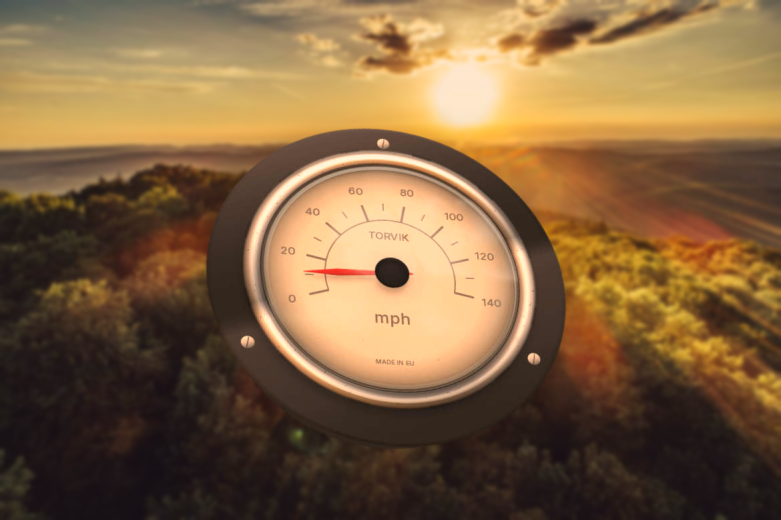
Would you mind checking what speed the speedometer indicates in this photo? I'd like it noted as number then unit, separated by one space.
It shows 10 mph
